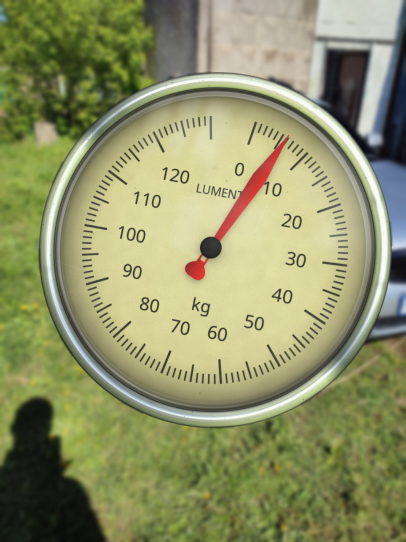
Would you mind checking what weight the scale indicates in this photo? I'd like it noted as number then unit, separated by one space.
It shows 6 kg
